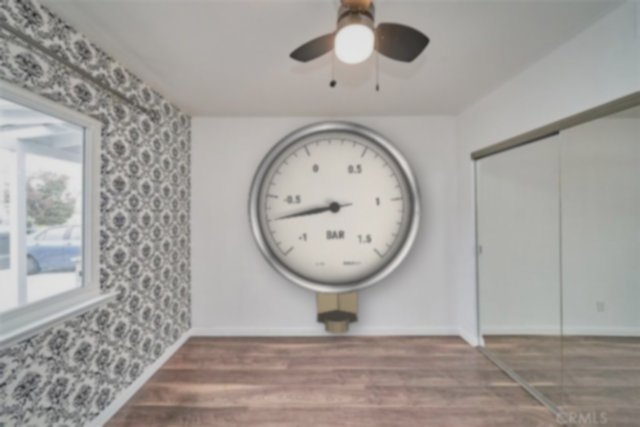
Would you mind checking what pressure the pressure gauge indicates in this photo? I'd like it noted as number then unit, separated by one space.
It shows -0.7 bar
